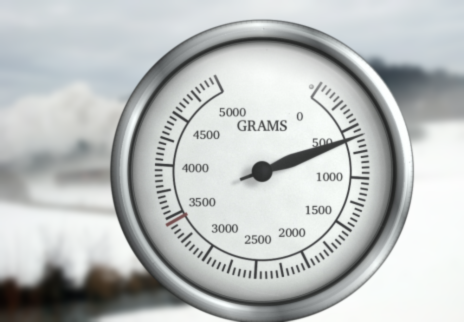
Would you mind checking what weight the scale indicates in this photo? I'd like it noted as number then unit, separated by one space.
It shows 600 g
